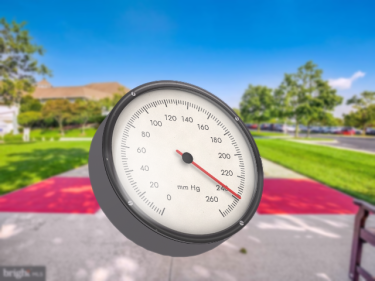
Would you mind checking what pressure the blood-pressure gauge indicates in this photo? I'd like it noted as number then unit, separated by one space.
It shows 240 mmHg
